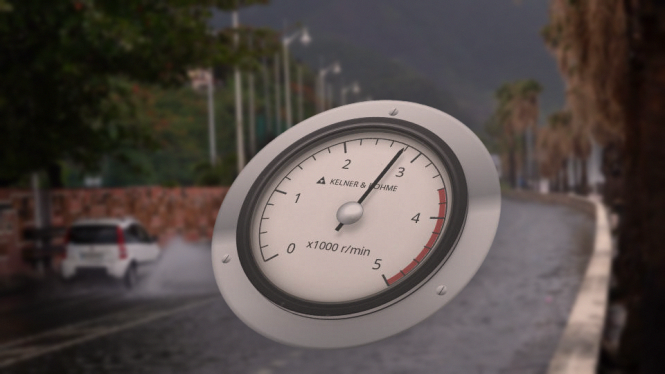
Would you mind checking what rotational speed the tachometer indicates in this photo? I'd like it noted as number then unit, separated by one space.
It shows 2800 rpm
